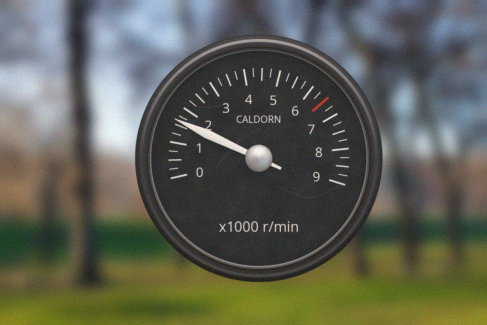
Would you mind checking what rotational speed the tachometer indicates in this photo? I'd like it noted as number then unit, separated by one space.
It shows 1625 rpm
